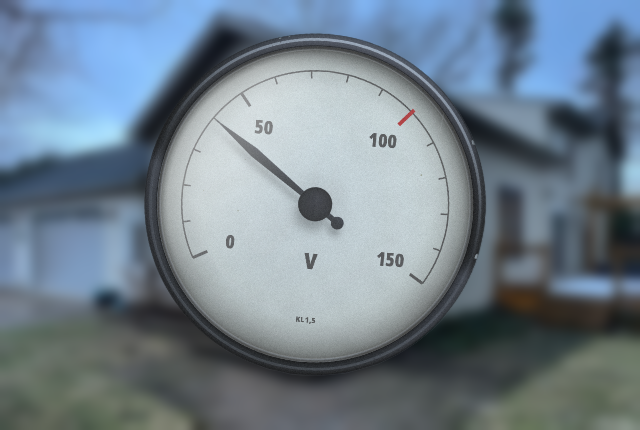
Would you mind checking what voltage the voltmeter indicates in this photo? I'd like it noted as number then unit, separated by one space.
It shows 40 V
